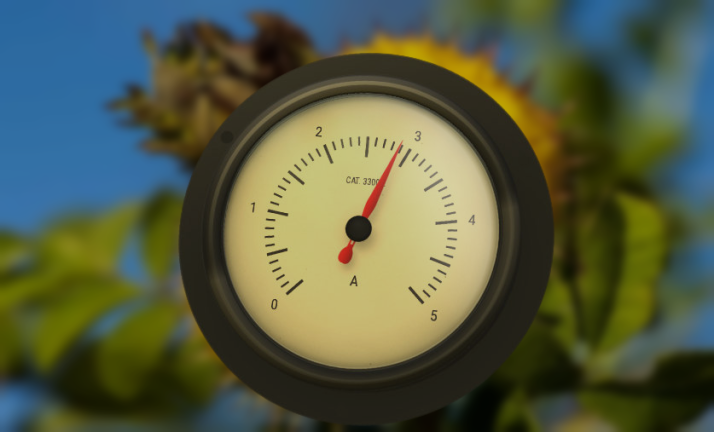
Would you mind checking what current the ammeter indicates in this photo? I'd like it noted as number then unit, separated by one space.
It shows 2.9 A
